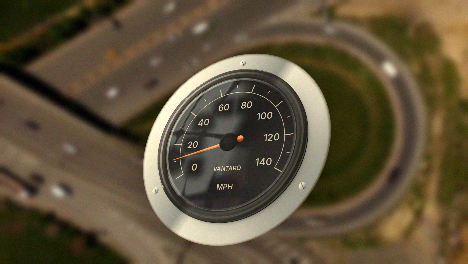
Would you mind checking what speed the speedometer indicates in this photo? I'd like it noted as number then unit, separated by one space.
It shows 10 mph
